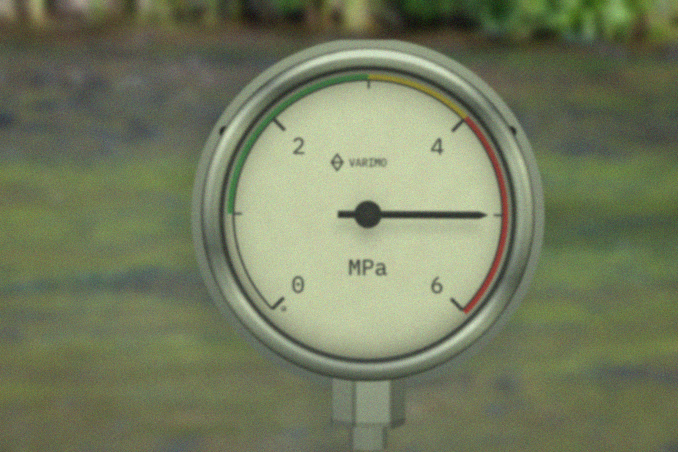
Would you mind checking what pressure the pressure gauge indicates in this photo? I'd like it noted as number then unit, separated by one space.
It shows 5 MPa
